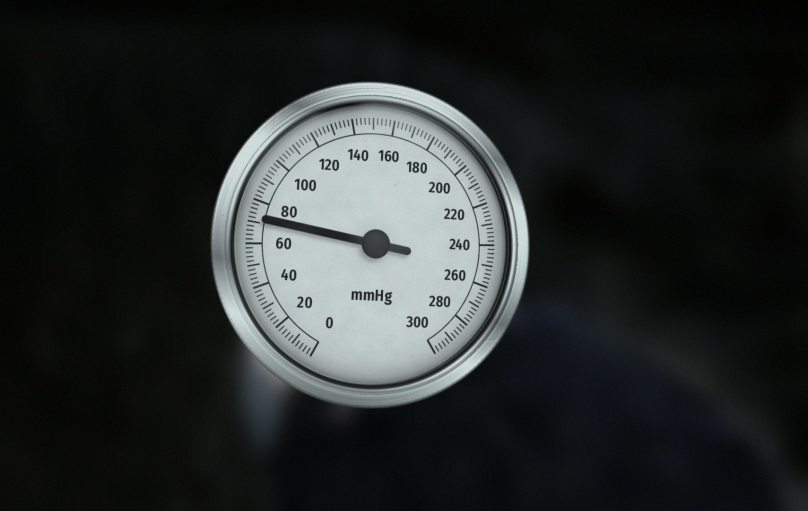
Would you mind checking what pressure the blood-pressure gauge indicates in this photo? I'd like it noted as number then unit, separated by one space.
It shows 72 mmHg
